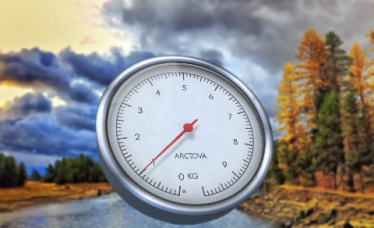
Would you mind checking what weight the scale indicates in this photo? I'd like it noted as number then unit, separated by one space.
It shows 1 kg
